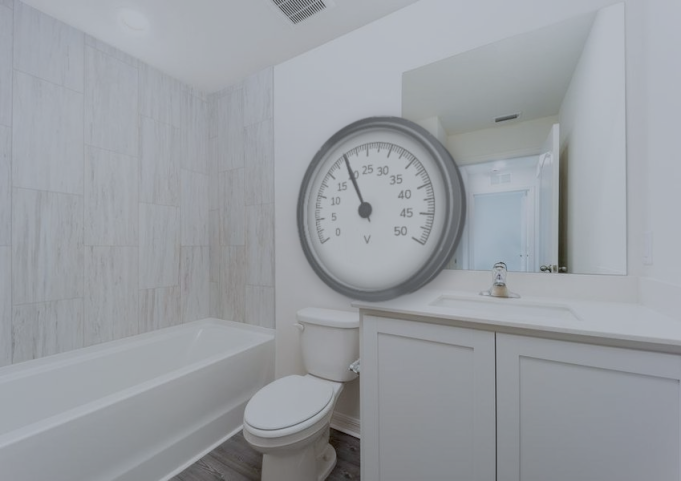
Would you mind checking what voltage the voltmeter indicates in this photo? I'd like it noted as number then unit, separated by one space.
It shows 20 V
